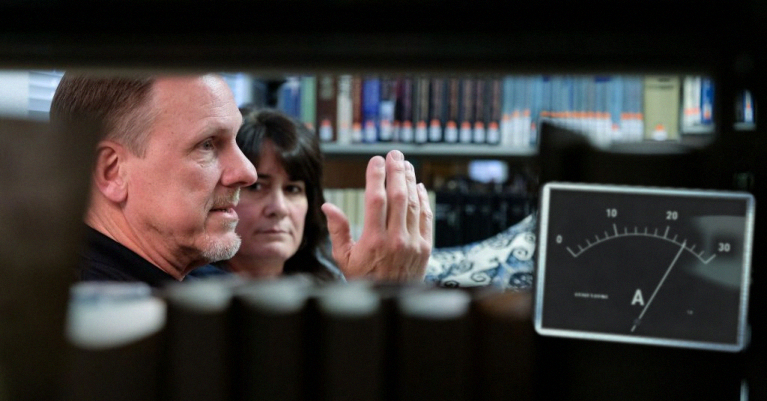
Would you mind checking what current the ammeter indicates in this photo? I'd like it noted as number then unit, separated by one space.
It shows 24 A
